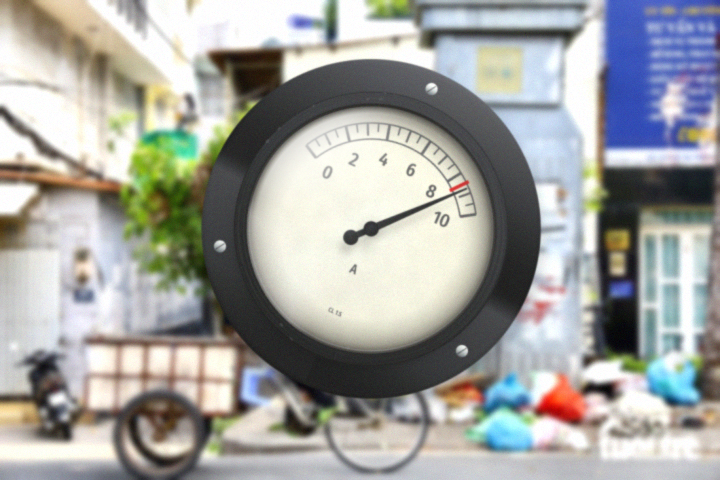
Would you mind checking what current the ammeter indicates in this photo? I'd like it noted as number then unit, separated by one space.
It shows 8.75 A
